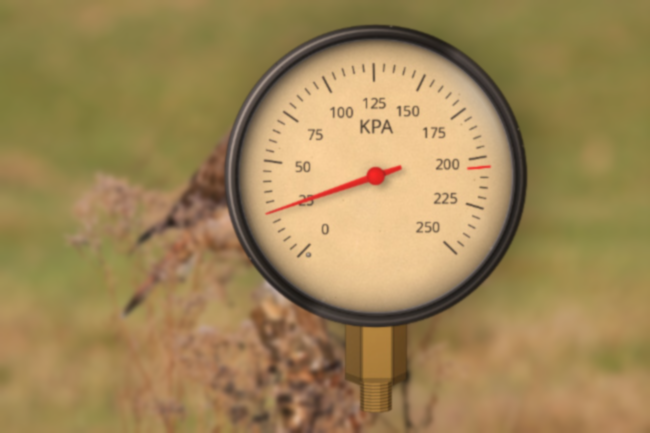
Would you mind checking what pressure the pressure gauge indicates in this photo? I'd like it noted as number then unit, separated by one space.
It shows 25 kPa
